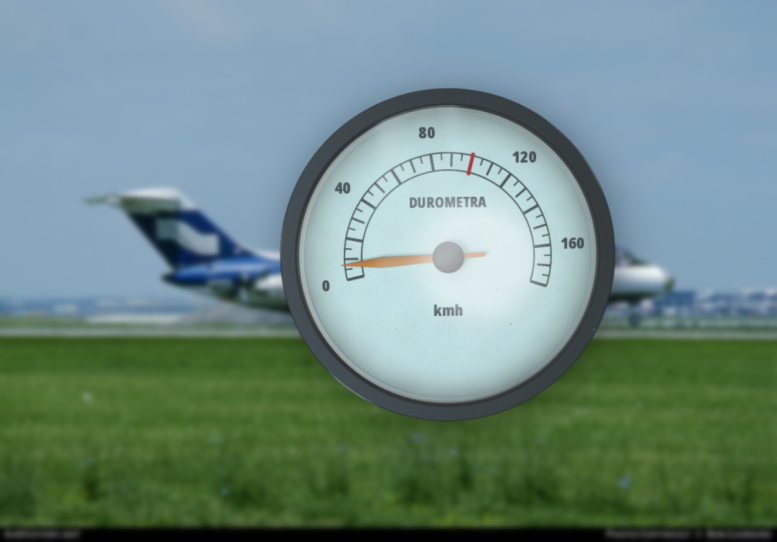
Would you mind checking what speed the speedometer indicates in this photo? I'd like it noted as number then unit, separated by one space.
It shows 7.5 km/h
